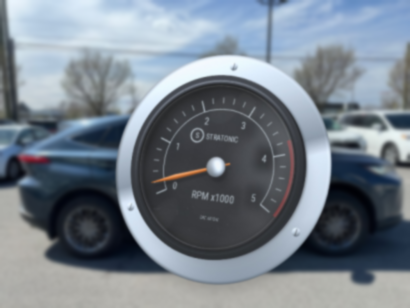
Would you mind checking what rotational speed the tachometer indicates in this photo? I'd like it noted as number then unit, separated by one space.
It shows 200 rpm
